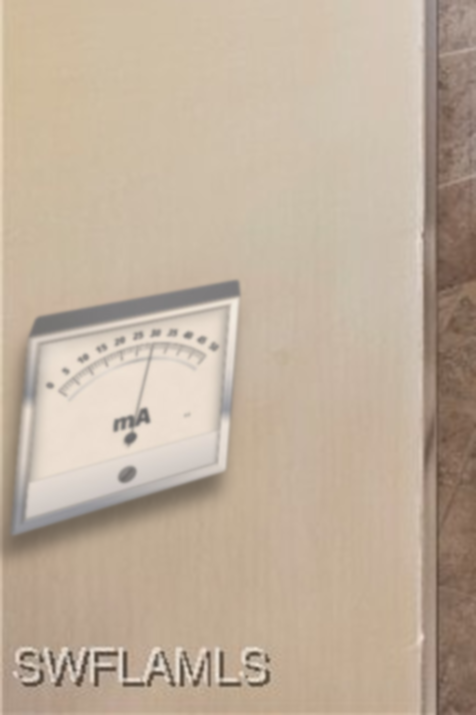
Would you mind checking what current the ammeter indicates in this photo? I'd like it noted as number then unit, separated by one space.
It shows 30 mA
